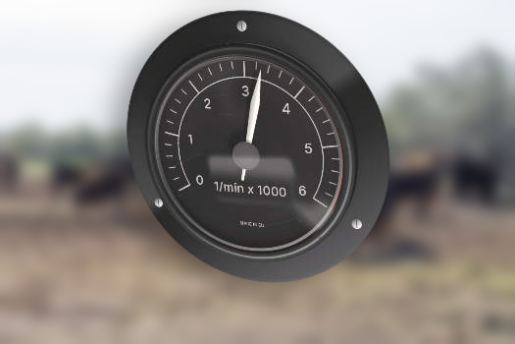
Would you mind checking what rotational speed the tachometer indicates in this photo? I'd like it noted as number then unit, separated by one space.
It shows 3300 rpm
